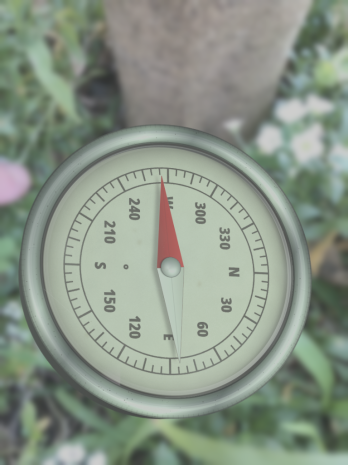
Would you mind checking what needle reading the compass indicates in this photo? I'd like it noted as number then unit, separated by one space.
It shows 265 °
